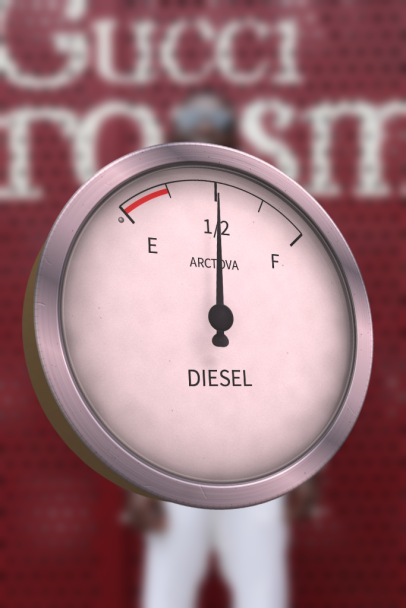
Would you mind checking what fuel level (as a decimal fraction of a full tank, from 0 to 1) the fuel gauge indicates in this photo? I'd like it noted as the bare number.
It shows 0.5
